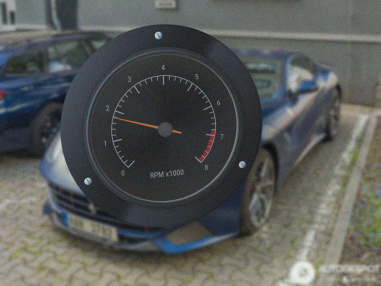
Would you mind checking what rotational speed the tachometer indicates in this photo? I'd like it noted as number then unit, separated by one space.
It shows 1800 rpm
